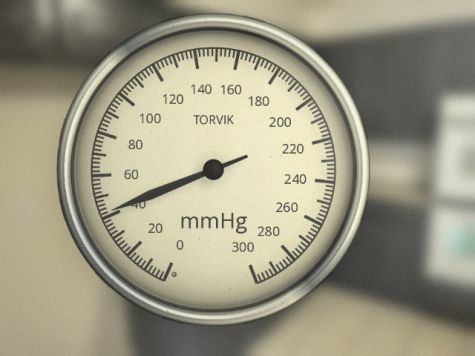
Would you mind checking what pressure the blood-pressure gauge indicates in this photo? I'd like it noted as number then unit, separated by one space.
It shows 42 mmHg
